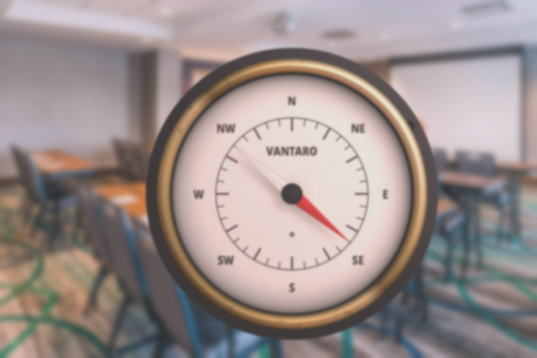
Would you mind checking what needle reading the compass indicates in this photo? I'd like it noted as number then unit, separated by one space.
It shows 130 °
